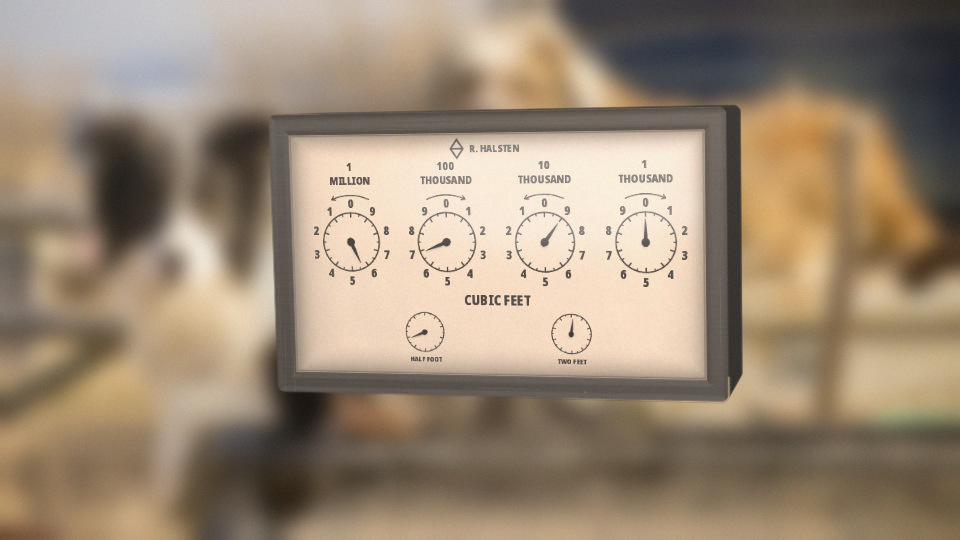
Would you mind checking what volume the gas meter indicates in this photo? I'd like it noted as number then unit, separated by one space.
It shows 569000 ft³
